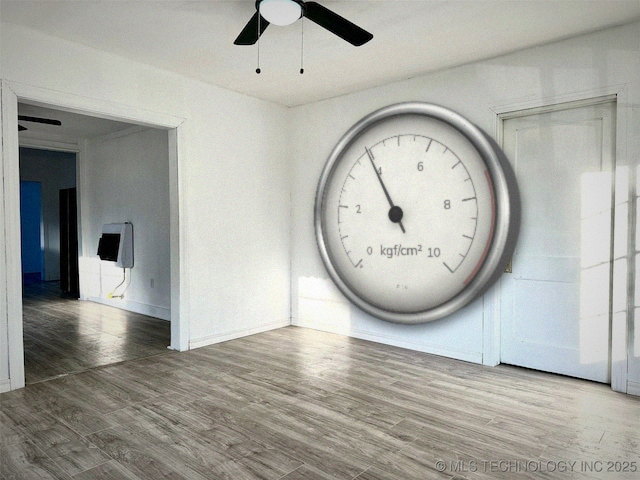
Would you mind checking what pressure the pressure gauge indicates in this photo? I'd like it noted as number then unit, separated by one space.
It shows 4 kg/cm²
